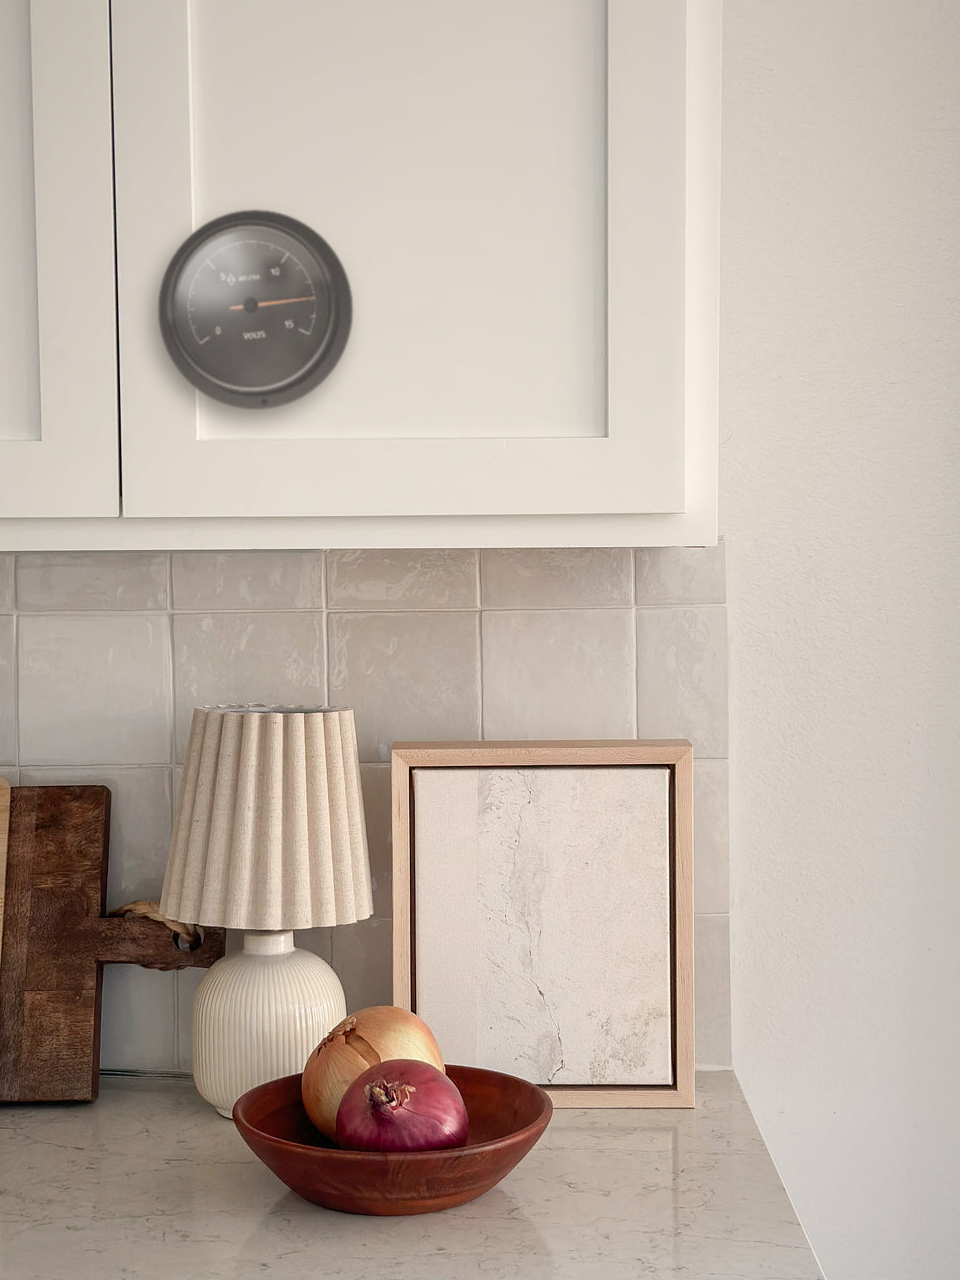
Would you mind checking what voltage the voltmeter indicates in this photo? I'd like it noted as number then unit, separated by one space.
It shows 13 V
